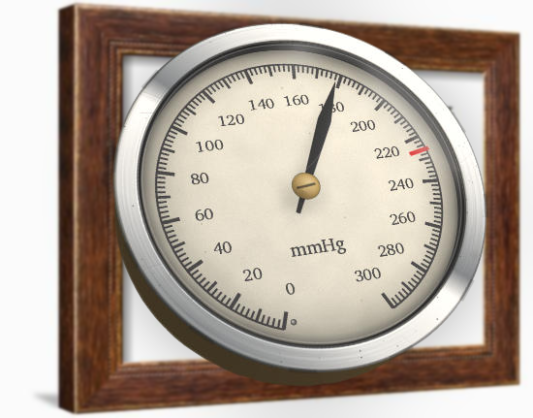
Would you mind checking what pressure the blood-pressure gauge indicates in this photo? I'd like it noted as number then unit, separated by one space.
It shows 178 mmHg
